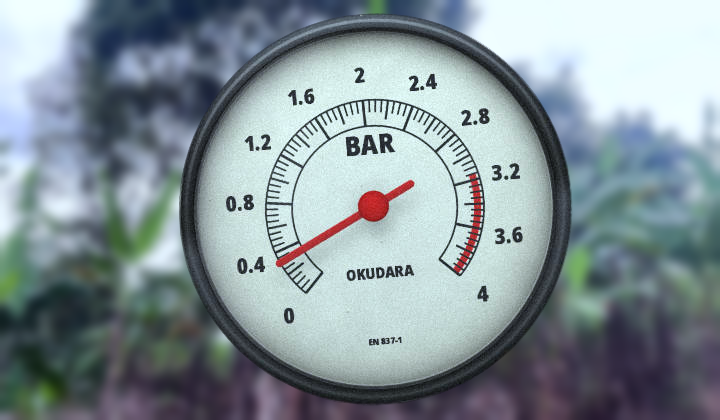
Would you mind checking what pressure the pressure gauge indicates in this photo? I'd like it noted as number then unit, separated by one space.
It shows 0.3 bar
